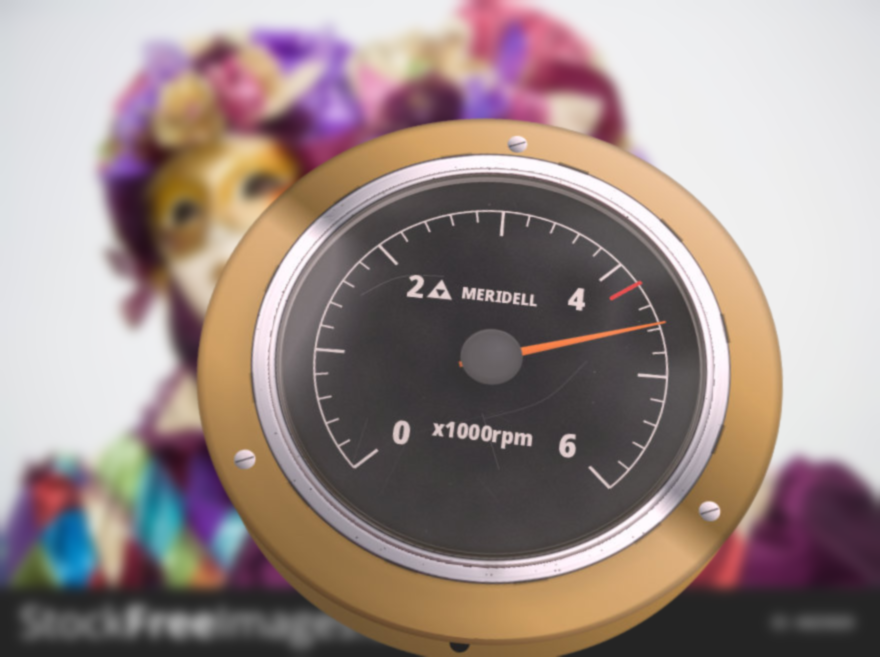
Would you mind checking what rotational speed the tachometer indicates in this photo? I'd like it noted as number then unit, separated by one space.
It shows 4600 rpm
